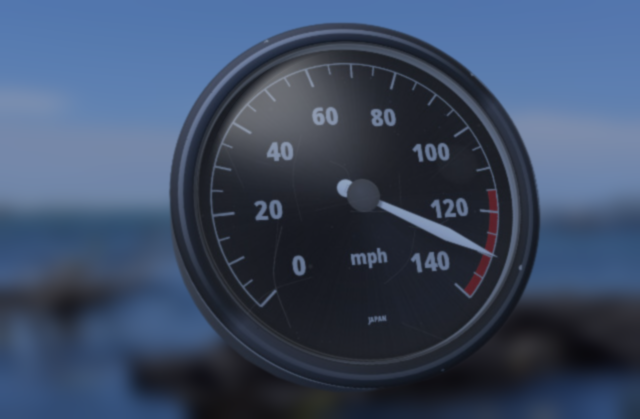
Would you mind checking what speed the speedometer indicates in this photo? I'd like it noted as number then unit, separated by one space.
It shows 130 mph
